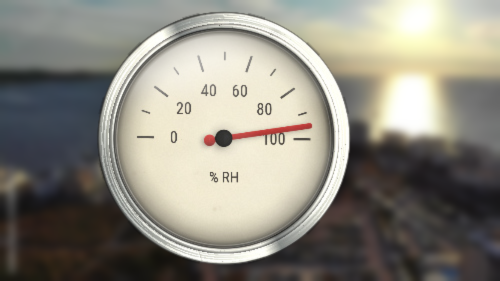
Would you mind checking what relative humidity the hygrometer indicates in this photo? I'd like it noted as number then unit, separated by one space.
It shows 95 %
